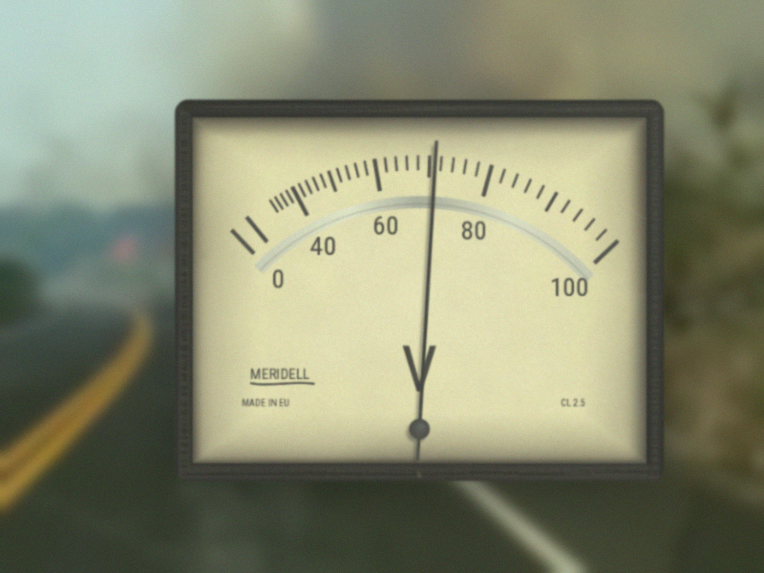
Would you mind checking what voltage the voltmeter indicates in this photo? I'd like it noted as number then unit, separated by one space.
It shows 71 V
